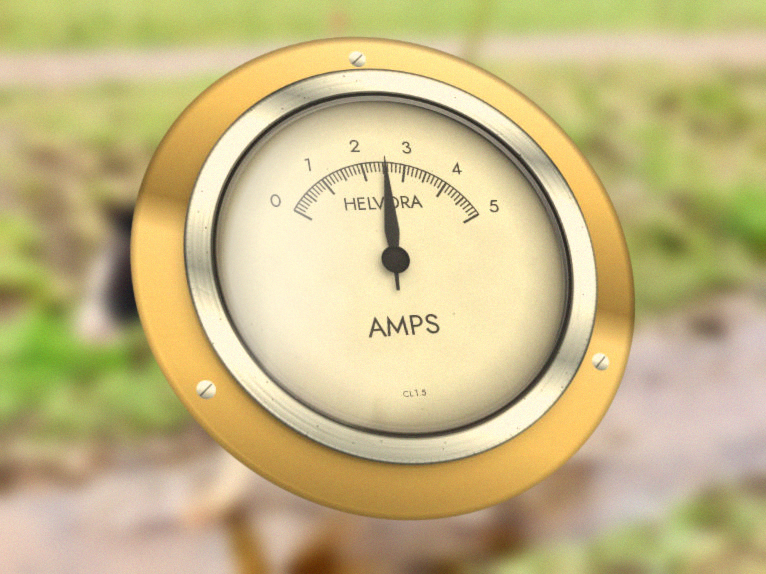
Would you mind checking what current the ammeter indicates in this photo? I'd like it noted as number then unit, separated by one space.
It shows 2.5 A
